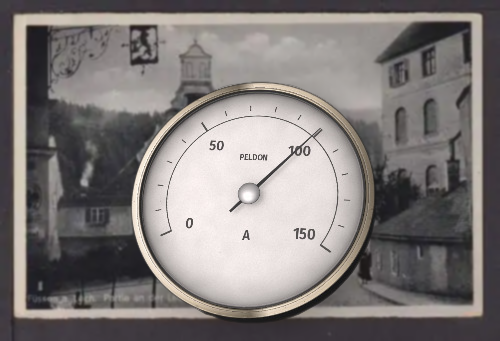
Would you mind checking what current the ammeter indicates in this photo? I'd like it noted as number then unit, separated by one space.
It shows 100 A
